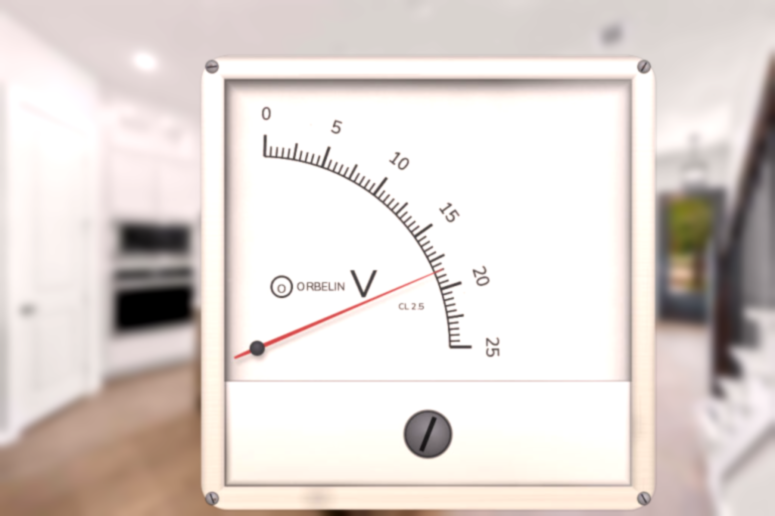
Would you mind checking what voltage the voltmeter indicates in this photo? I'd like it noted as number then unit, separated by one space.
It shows 18.5 V
